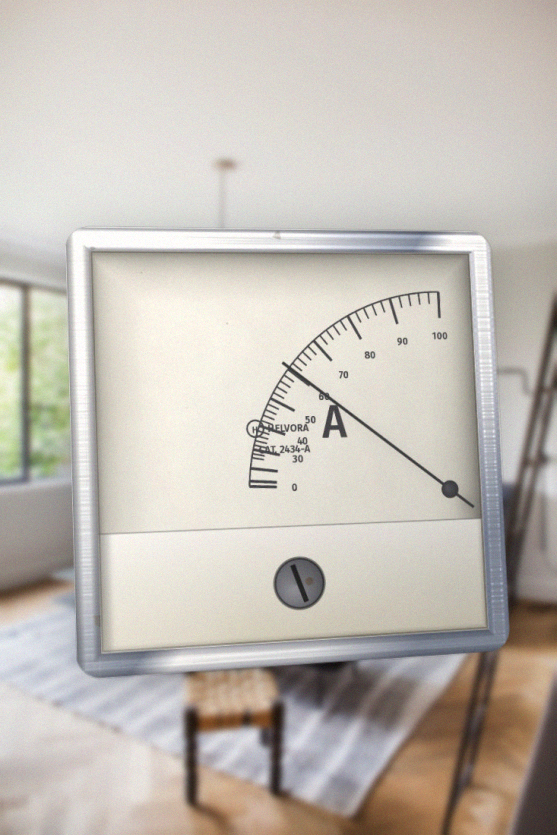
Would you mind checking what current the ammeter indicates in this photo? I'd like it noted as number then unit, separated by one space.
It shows 60 A
